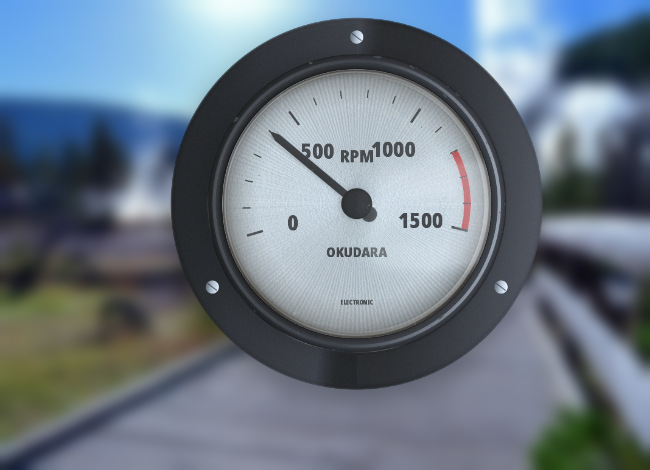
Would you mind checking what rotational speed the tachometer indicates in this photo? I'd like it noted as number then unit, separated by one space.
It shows 400 rpm
